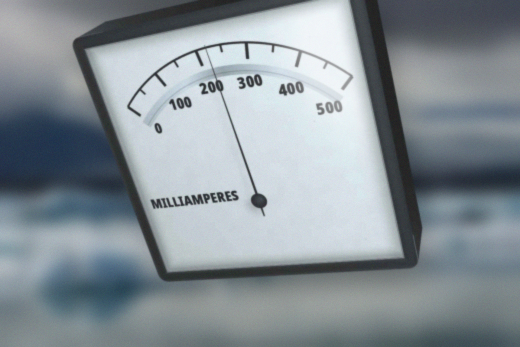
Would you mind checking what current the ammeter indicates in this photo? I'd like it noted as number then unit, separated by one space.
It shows 225 mA
